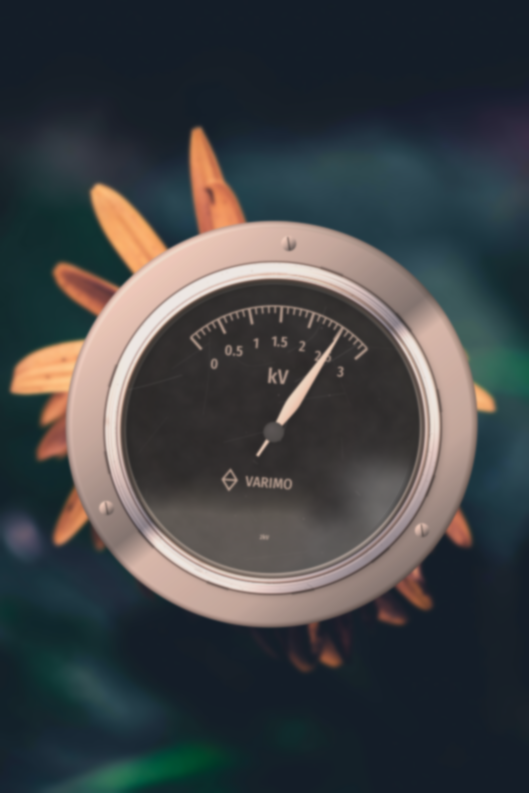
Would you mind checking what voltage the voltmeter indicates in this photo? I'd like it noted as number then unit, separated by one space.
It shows 2.5 kV
